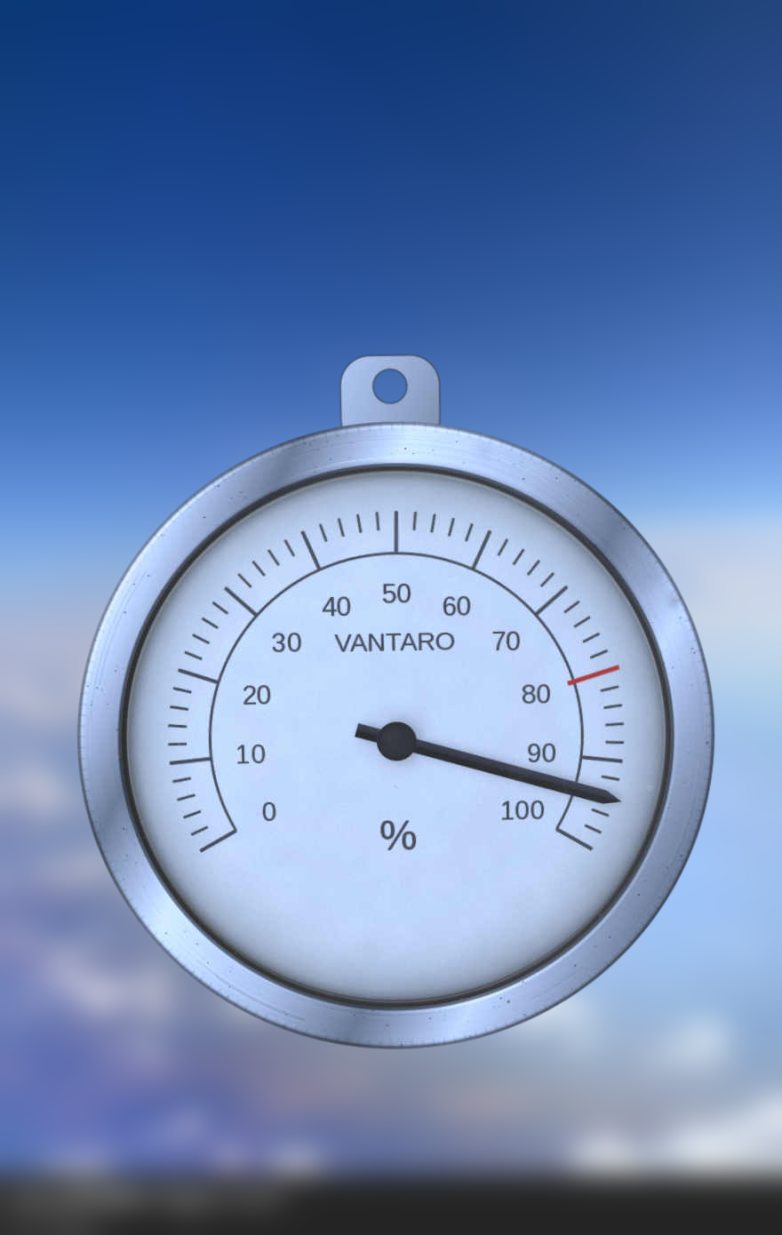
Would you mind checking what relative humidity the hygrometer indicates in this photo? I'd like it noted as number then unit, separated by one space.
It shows 94 %
